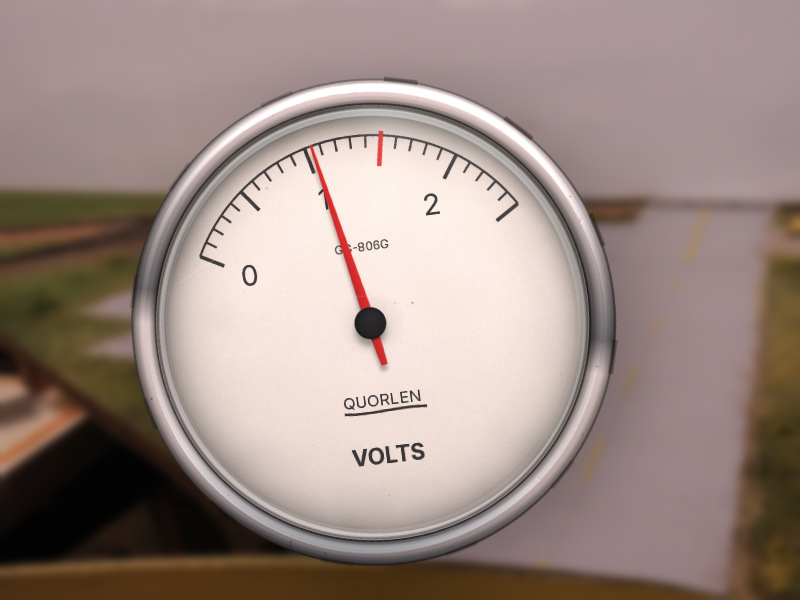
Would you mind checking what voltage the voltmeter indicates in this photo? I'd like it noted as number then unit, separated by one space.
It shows 1.05 V
